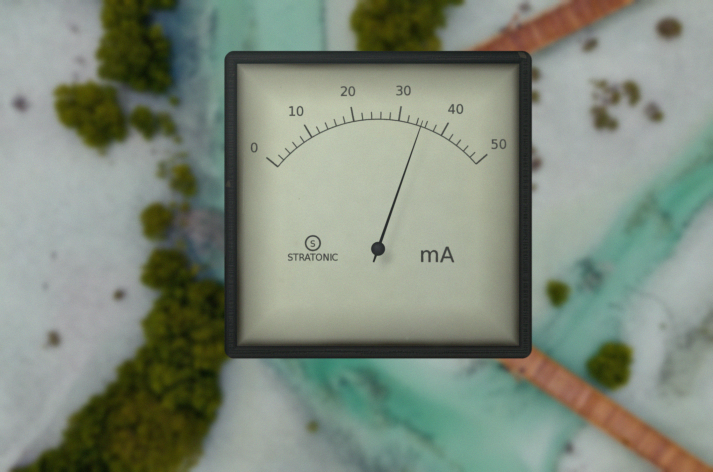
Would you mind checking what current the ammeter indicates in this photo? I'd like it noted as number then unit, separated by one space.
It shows 35 mA
